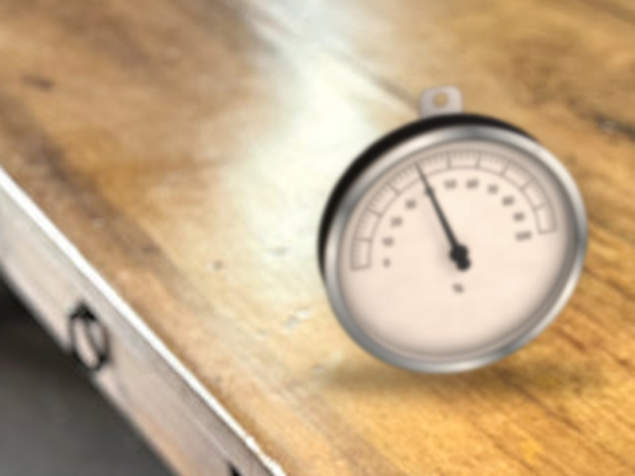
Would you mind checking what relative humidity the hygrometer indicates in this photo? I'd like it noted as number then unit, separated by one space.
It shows 40 %
